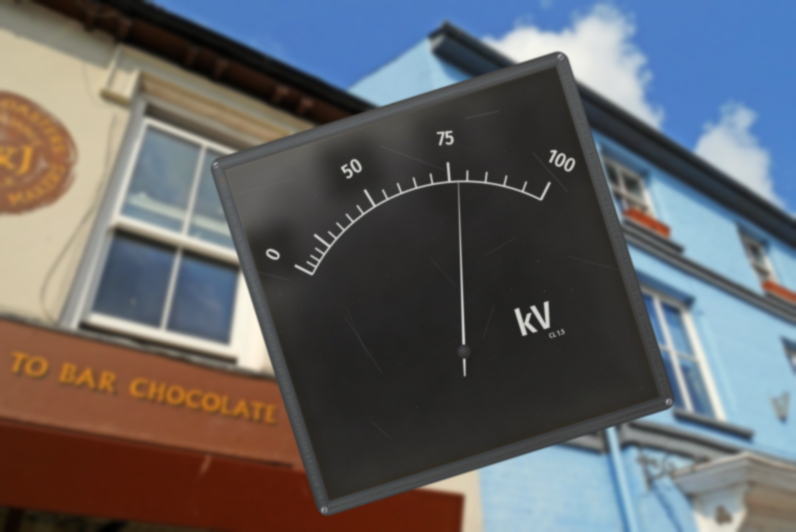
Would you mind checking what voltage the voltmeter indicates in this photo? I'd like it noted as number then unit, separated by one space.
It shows 77.5 kV
